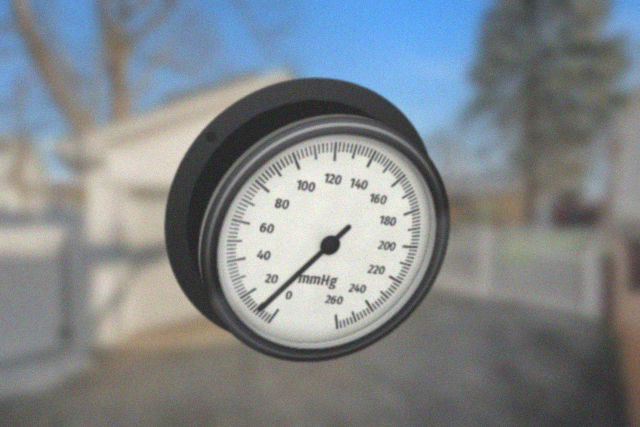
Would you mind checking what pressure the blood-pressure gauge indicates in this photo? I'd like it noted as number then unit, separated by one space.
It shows 10 mmHg
